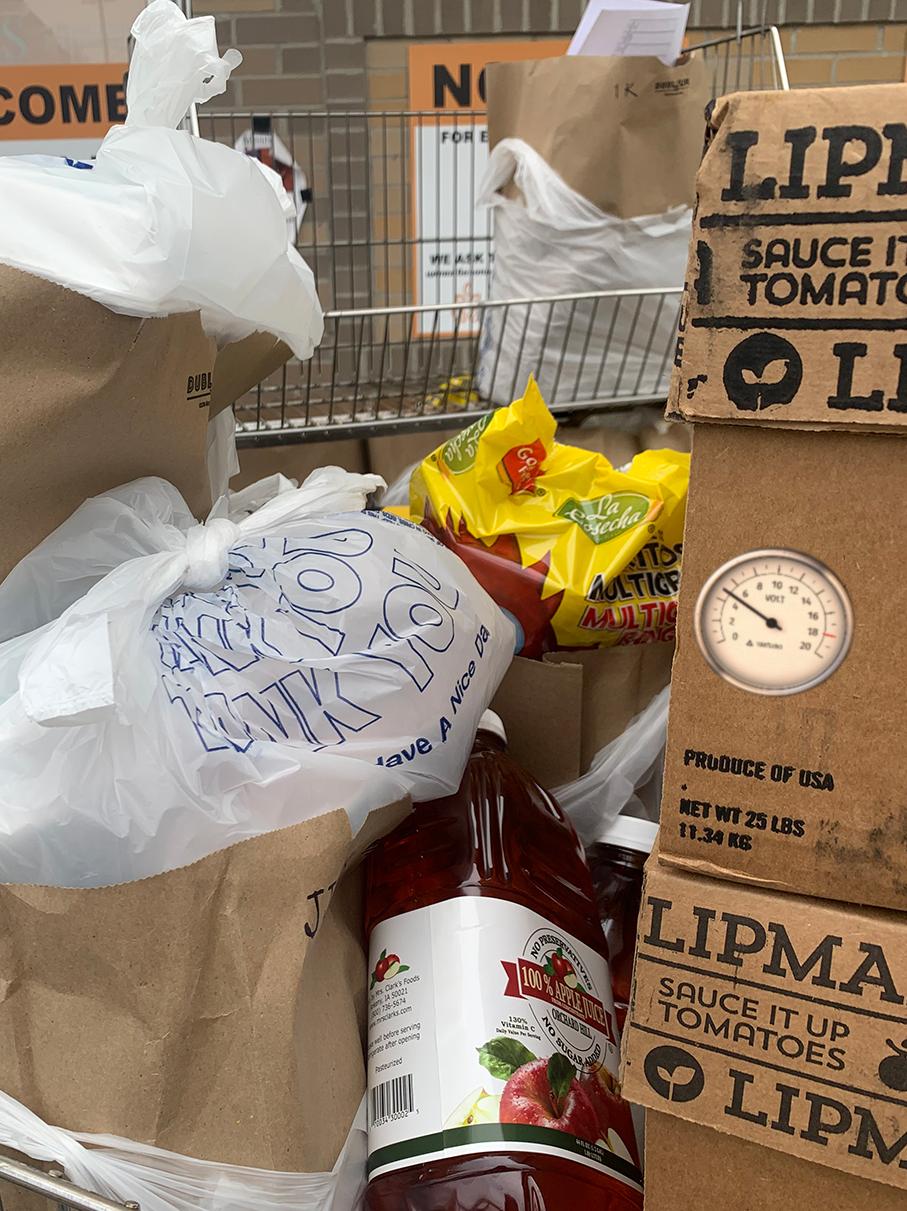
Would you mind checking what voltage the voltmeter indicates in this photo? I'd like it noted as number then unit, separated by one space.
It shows 5 V
